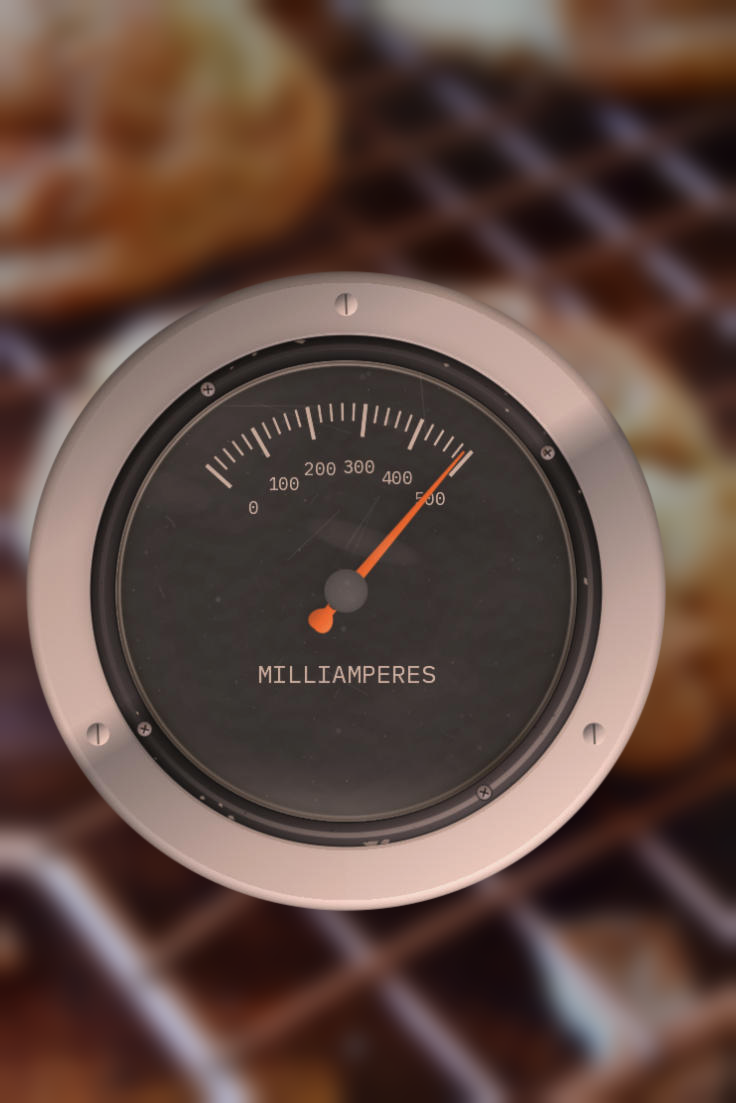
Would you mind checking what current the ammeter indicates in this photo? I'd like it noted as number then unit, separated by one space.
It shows 490 mA
